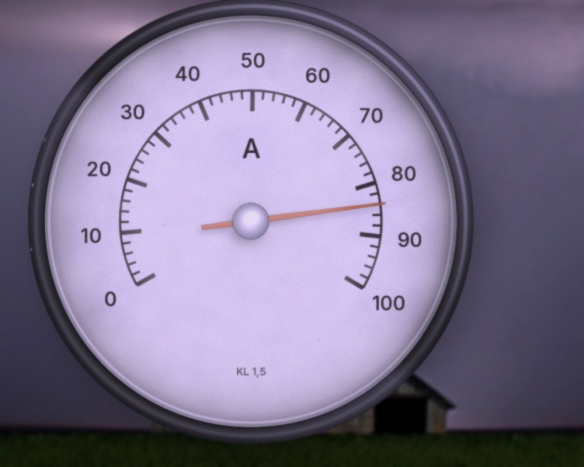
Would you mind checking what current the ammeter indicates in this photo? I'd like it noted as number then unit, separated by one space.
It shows 84 A
